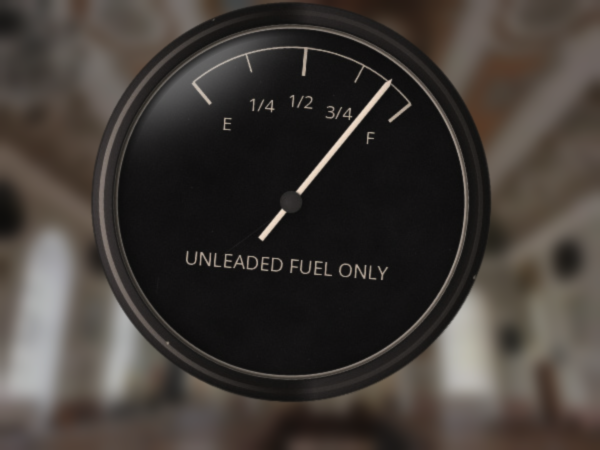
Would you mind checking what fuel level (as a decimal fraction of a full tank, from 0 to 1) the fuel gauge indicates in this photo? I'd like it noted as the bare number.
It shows 0.875
